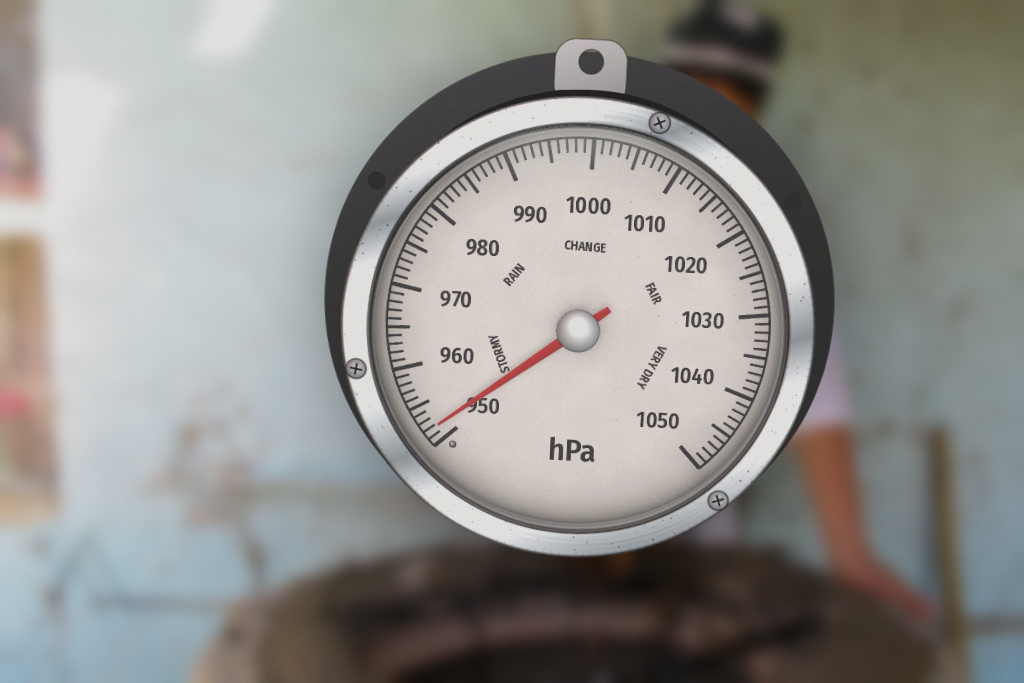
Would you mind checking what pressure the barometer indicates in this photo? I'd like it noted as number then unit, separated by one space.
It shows 952 hPa
